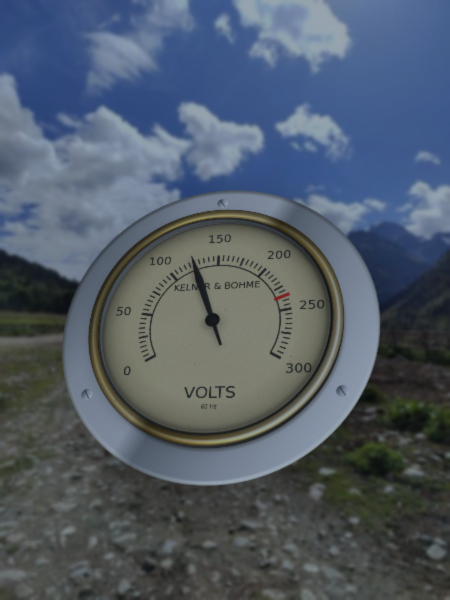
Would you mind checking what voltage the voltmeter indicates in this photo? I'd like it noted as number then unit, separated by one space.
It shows 125 V
